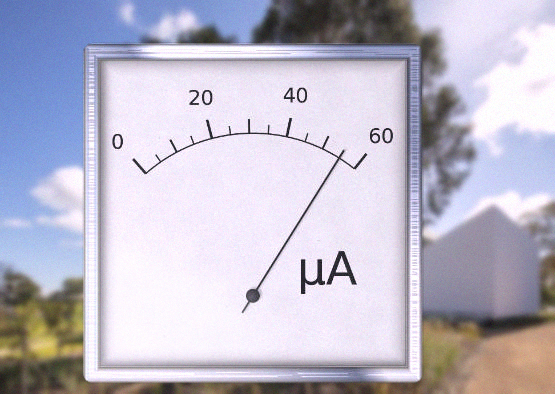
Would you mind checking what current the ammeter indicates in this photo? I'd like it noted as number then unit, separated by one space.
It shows 55 µA
